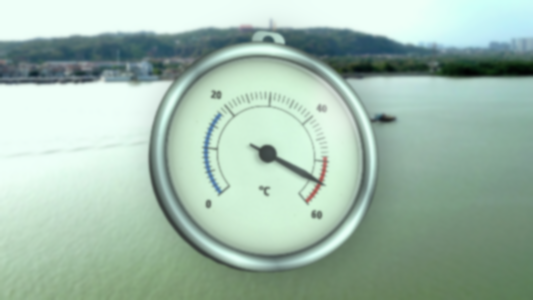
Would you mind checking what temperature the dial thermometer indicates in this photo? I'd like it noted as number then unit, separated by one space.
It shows 55 °C
